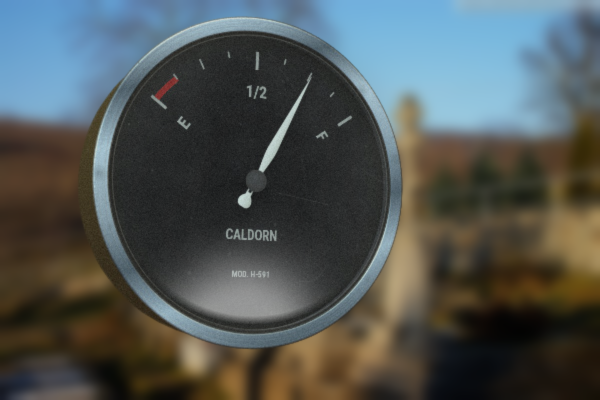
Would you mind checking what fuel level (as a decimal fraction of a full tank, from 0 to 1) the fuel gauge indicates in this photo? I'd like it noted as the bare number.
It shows 0.75
